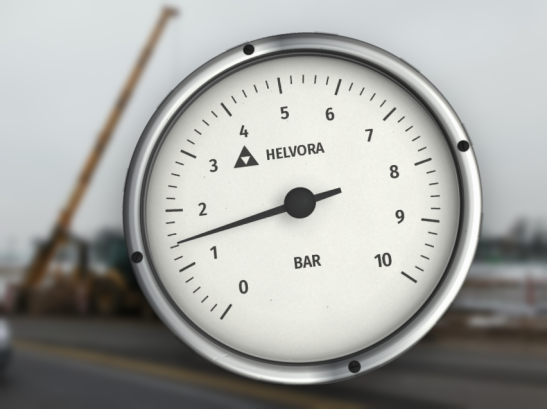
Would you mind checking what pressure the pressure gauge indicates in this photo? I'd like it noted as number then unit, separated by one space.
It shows 1.4 bar
